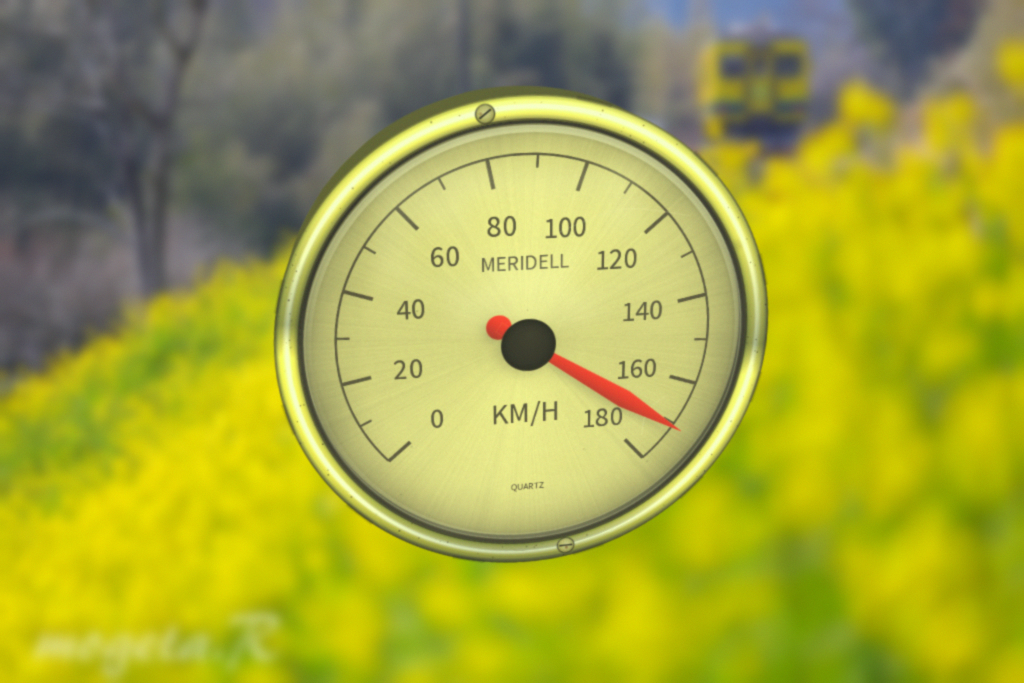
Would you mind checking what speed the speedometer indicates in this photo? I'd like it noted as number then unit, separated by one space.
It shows 170 km/h
